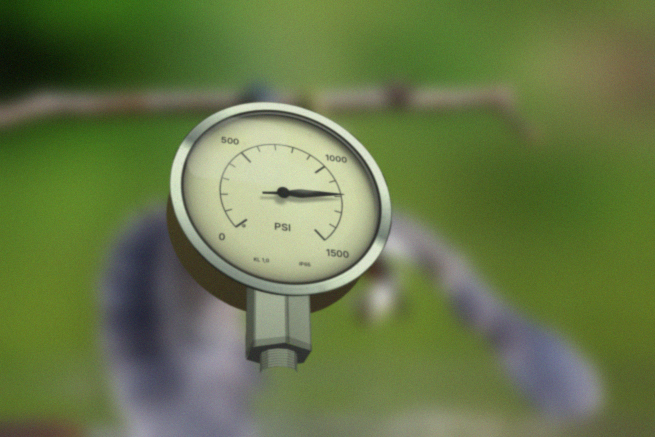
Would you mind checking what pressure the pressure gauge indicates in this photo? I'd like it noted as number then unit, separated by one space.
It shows 1200 psi
